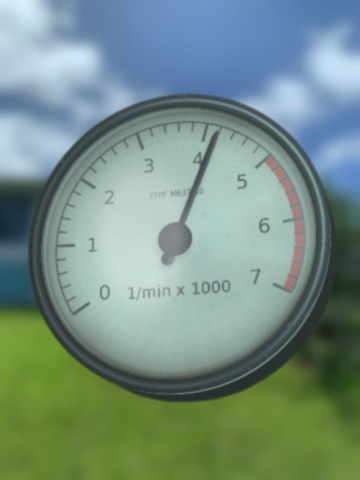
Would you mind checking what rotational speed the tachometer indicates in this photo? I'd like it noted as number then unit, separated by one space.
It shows 4200 rpm
